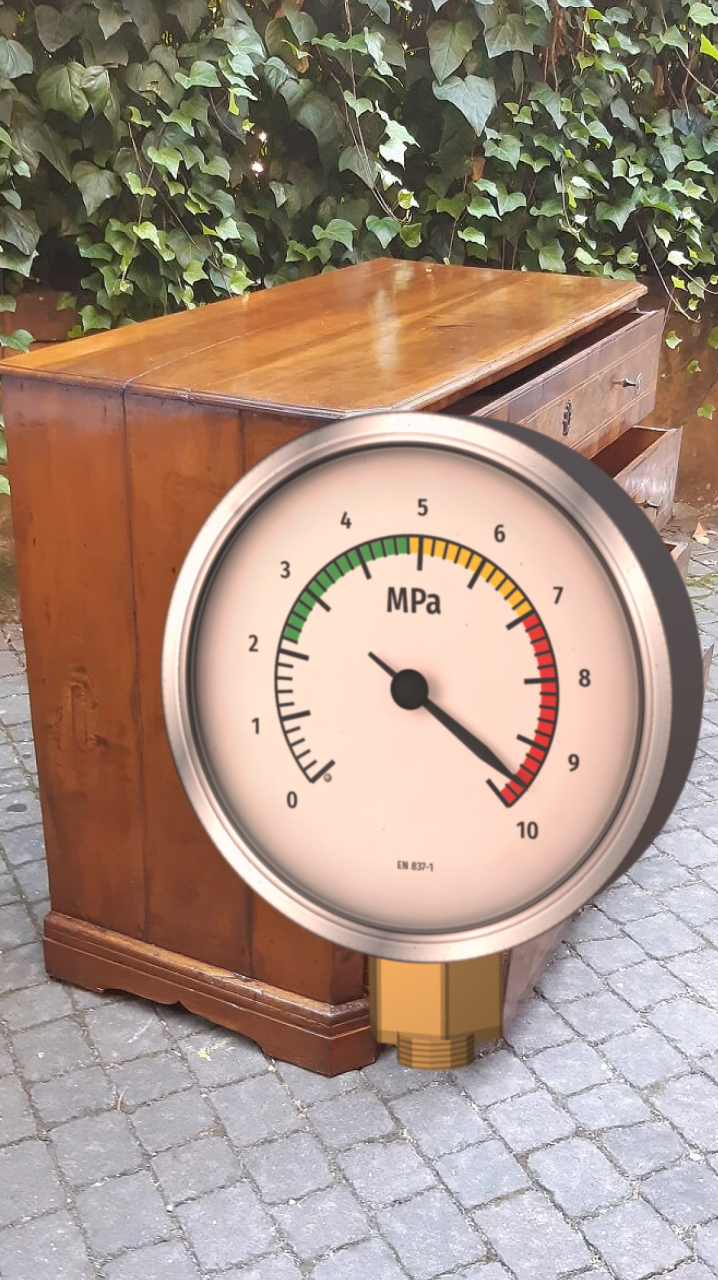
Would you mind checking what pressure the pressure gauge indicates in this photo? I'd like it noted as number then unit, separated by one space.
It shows 9.6 MPa
